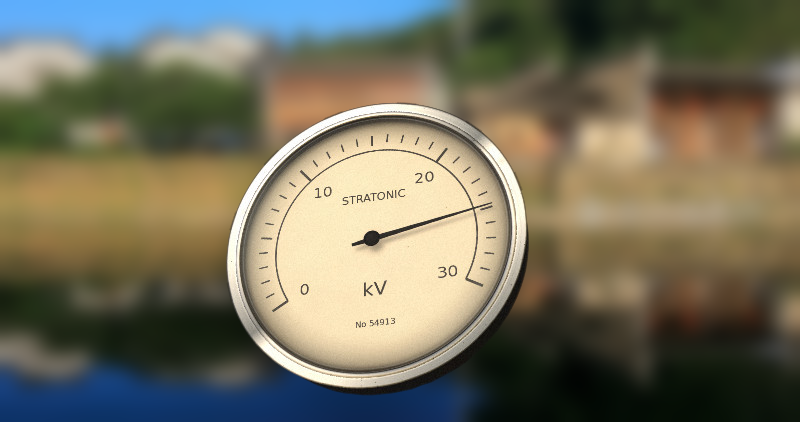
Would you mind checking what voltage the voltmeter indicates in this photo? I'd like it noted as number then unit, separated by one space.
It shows 25 kV
